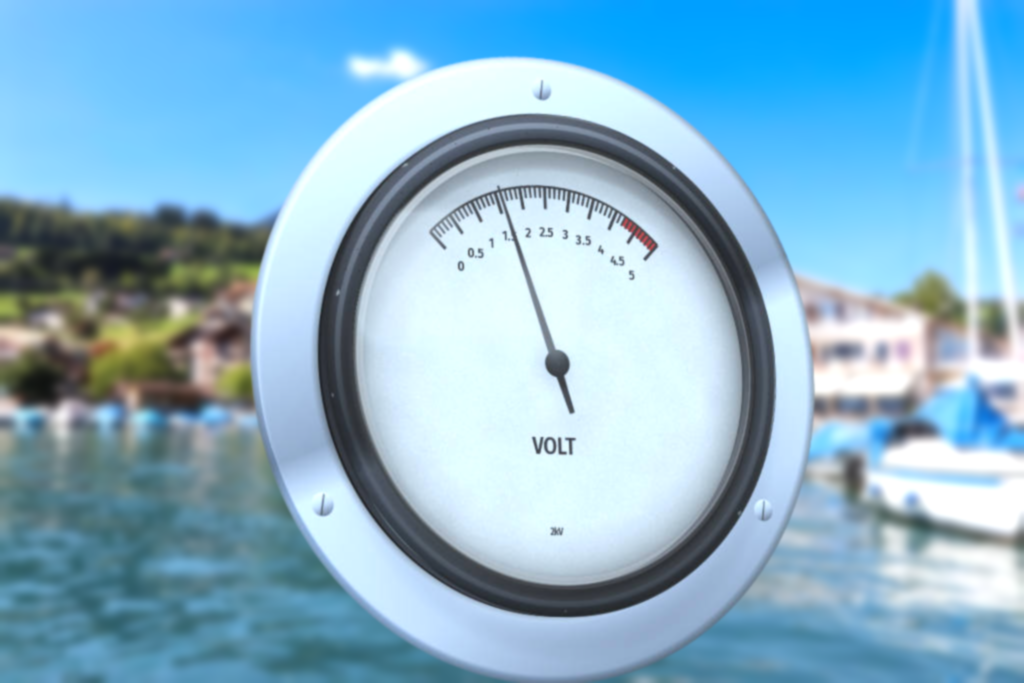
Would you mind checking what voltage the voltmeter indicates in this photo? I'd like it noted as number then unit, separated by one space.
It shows 1.5 V
